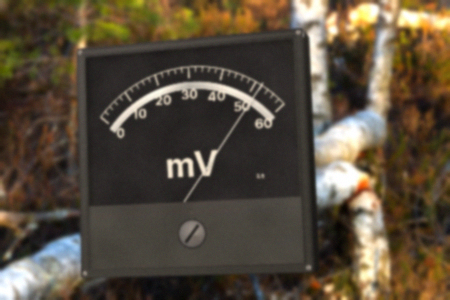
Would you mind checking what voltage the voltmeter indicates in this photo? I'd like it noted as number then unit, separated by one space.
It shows 52 mV
